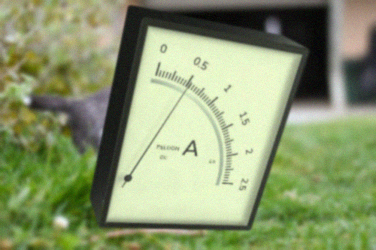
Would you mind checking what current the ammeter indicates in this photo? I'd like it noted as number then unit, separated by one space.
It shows 0.5 A
